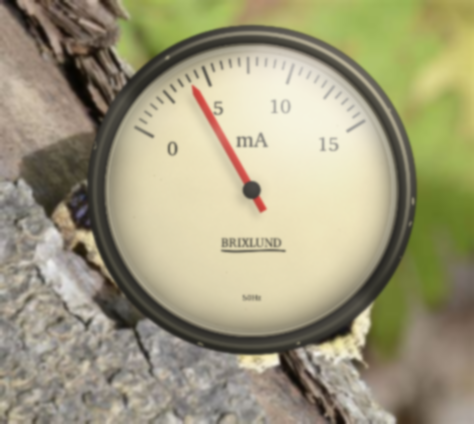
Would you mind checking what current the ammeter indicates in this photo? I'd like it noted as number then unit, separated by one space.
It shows 4 mA
